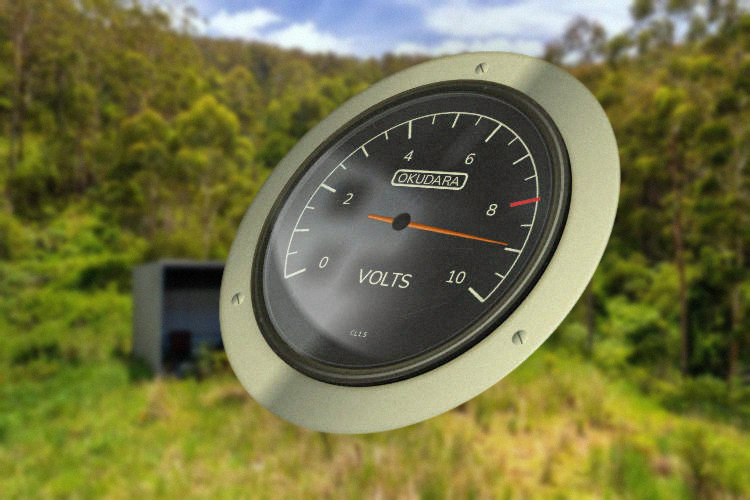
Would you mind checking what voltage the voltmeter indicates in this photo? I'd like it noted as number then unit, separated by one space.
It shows 9 V
